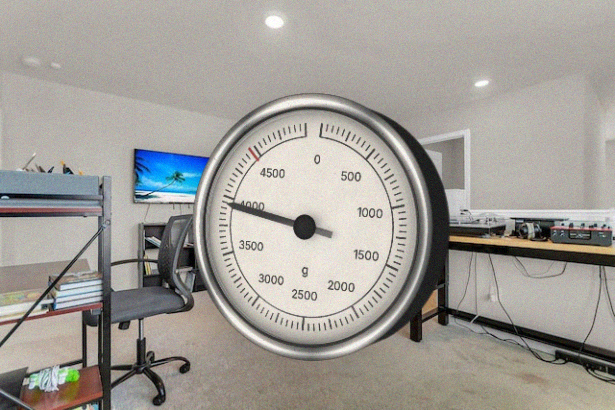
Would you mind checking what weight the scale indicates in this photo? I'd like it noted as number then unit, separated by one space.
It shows 3950 g
